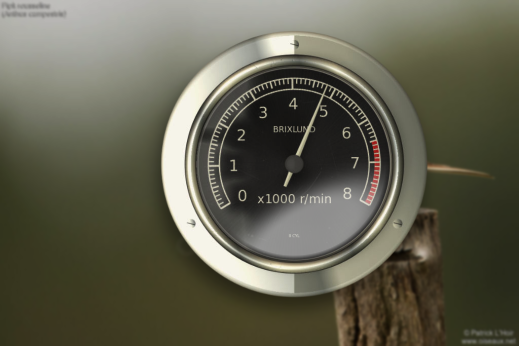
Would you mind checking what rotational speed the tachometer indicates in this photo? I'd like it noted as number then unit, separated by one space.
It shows 4800 rpm
